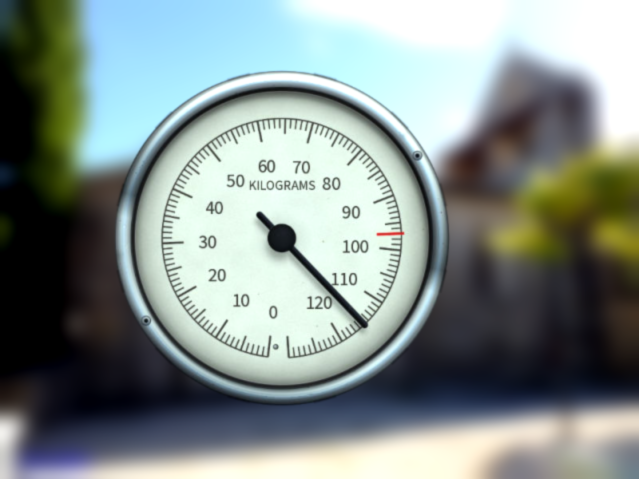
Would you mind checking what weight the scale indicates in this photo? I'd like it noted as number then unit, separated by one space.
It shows 115 kg
